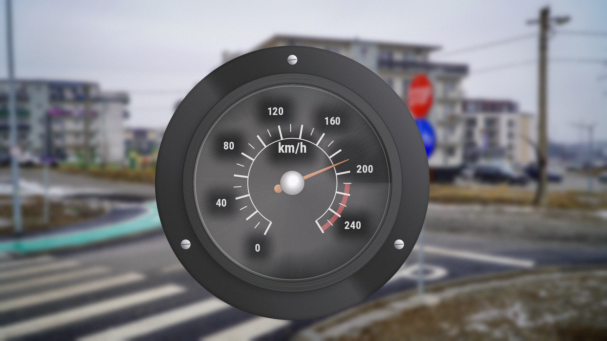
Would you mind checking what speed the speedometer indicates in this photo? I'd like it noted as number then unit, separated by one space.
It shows 190 km/h
